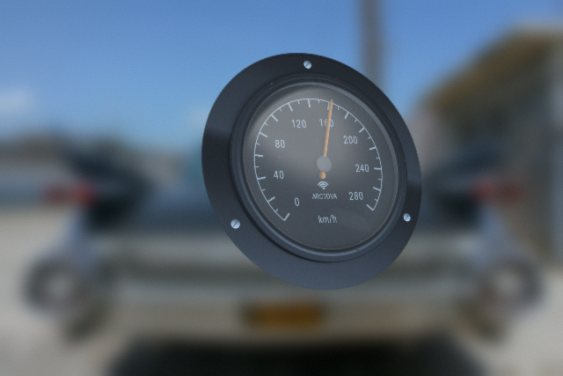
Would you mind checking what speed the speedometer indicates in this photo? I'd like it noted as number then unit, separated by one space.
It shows 160 km/h
